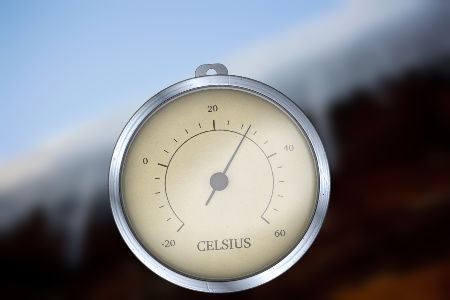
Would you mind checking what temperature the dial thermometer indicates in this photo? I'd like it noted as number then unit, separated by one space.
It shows 30 °C
